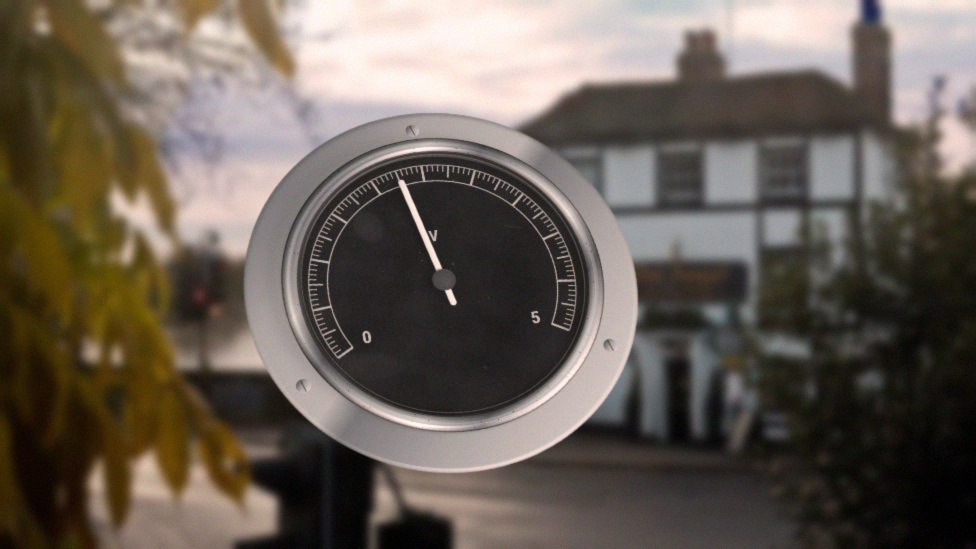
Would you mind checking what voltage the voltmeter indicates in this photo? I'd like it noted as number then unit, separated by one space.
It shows 2.25 V
